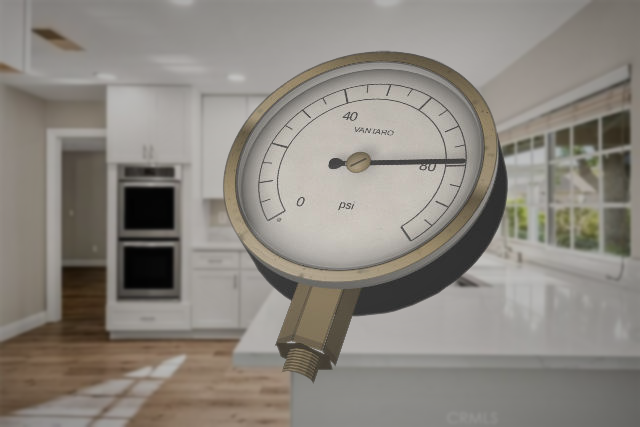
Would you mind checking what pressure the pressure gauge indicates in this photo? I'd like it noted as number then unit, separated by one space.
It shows 80 psi
